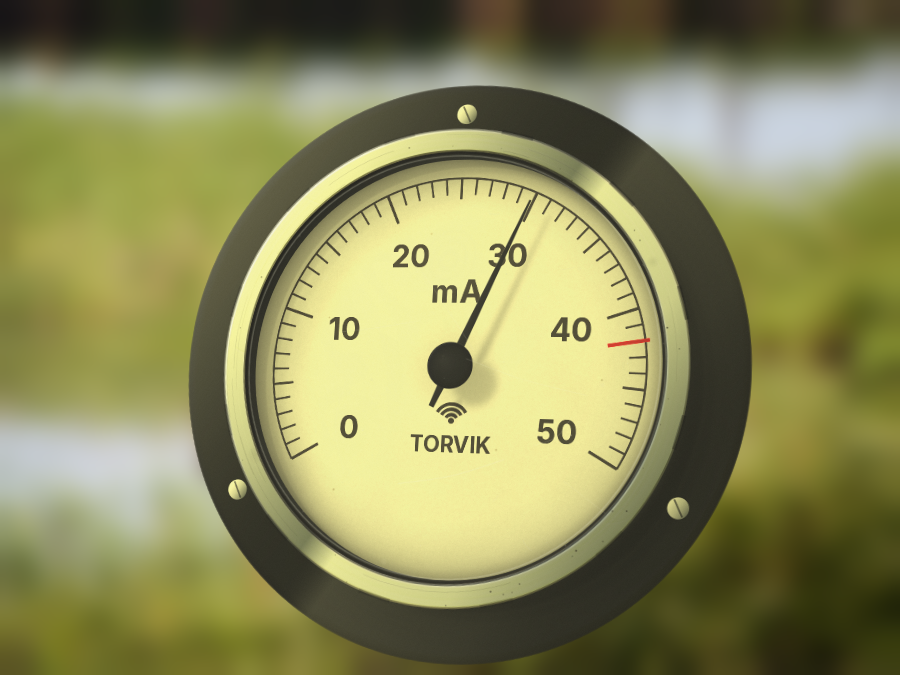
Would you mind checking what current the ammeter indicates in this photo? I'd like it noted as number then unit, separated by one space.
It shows 30 mA
